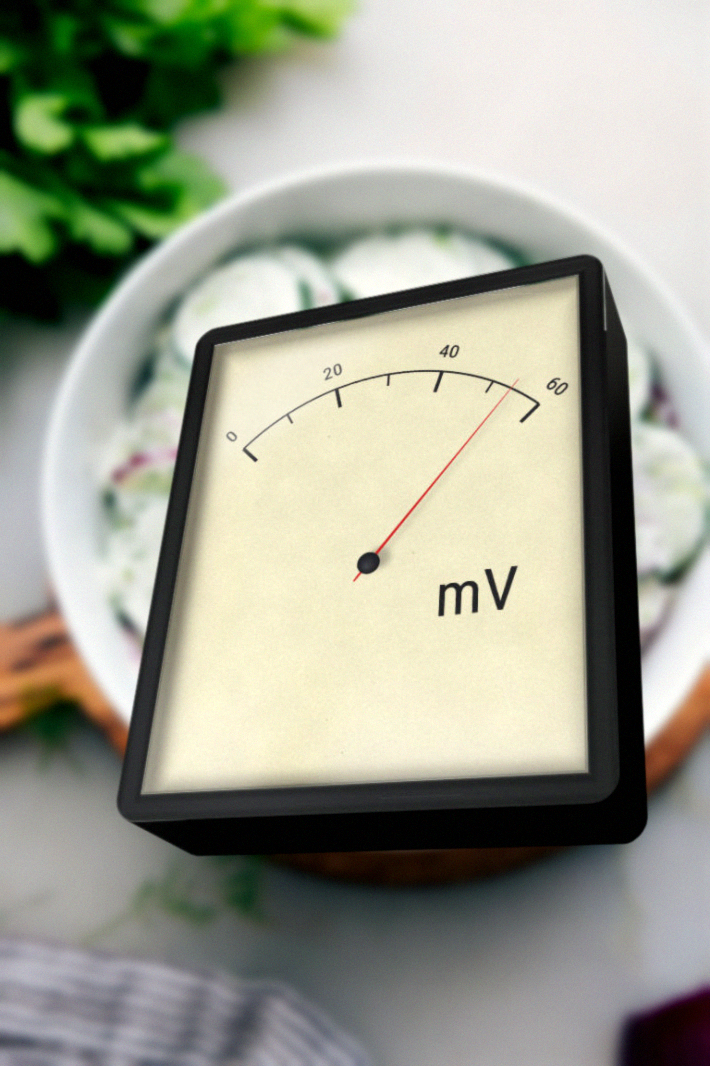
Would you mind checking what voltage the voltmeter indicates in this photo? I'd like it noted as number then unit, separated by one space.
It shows 55 mV
